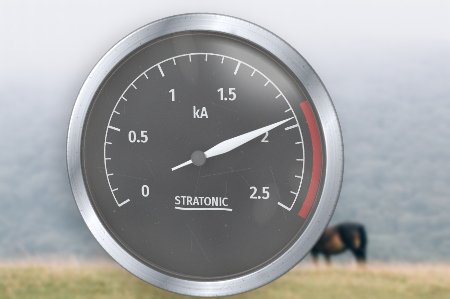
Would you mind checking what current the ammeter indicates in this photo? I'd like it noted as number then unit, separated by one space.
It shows 1.95 kA
